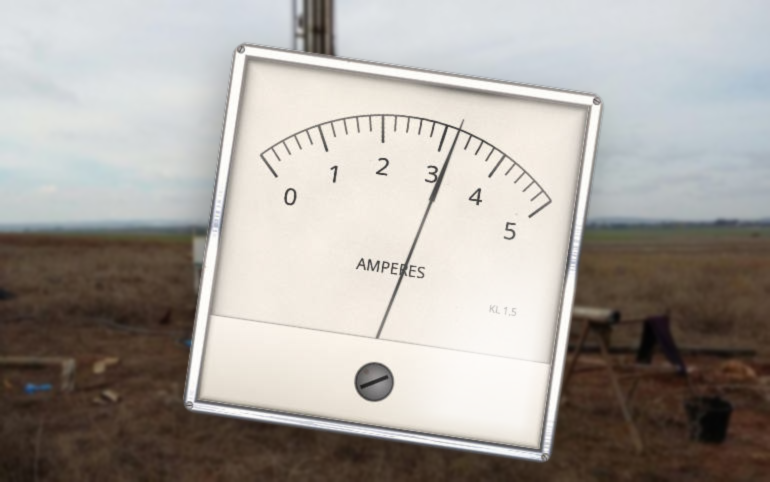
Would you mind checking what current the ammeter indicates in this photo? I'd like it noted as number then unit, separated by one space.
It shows 3.2 A
